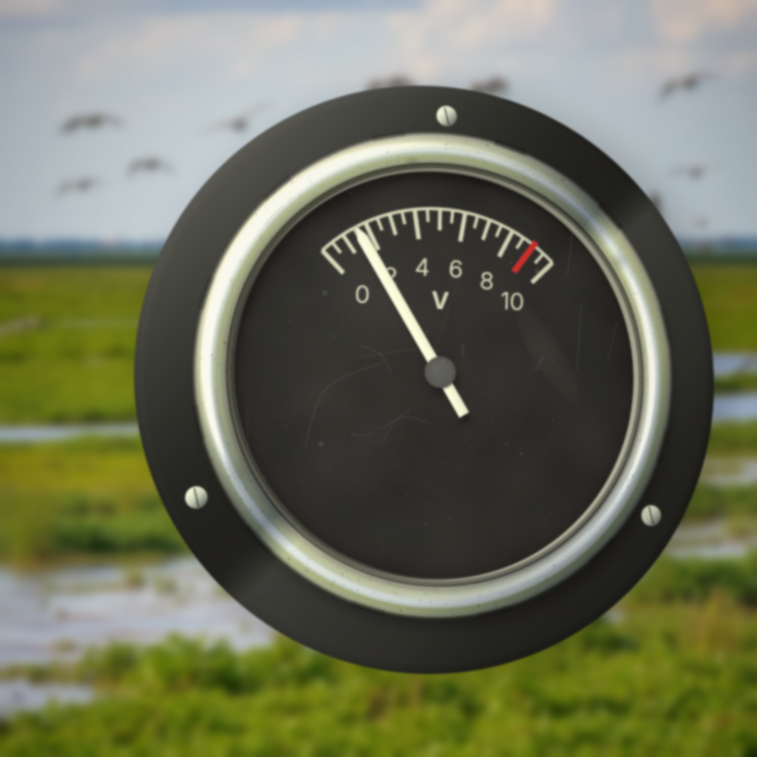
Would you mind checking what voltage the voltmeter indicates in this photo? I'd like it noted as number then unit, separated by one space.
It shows 1.5 V
